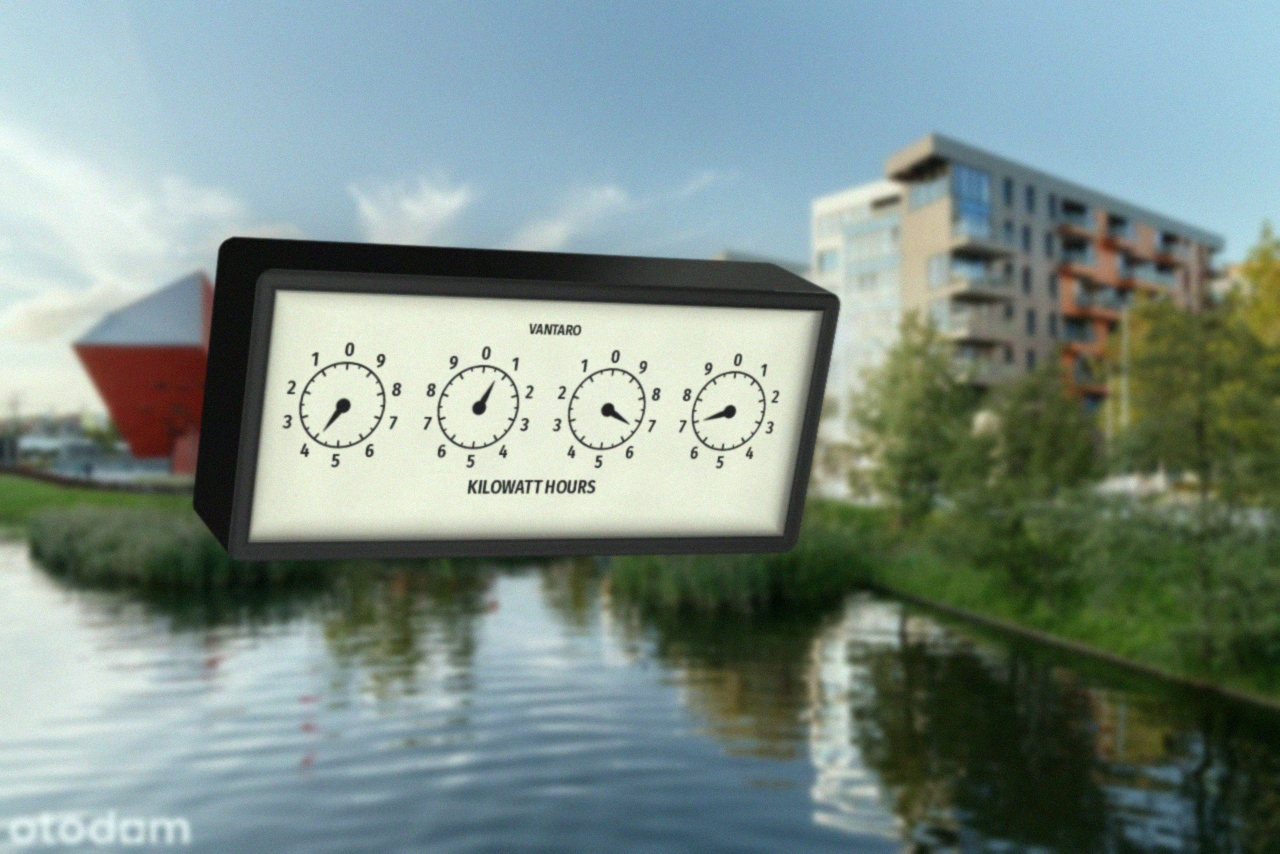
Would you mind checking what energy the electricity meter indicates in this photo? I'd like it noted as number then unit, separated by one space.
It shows 4067 kWh
